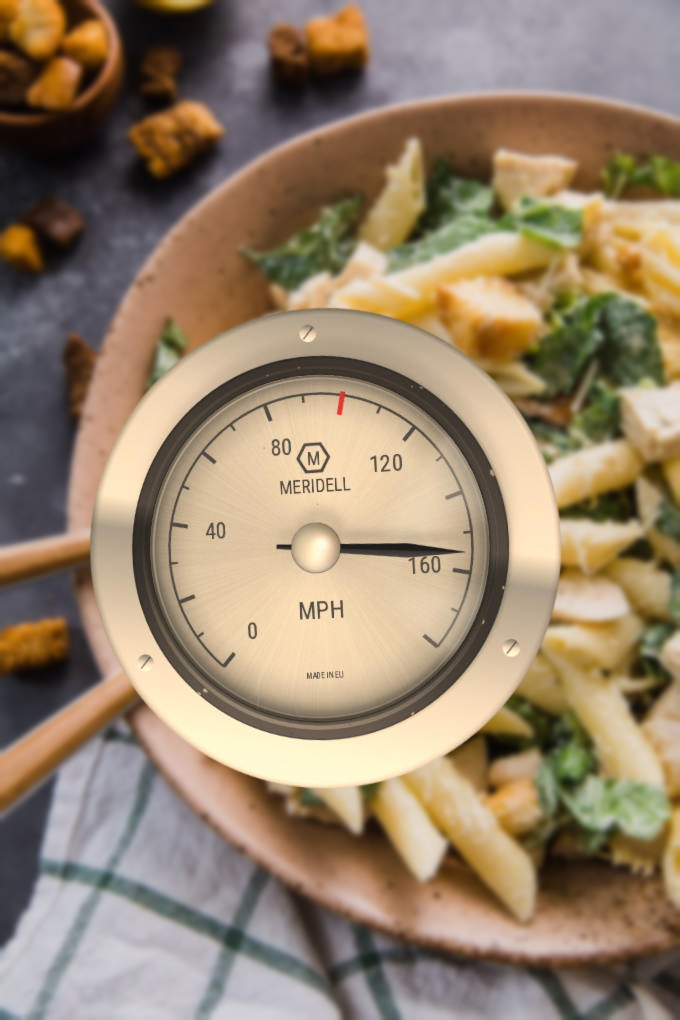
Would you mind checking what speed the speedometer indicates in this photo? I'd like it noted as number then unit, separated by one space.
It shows 155 mph
